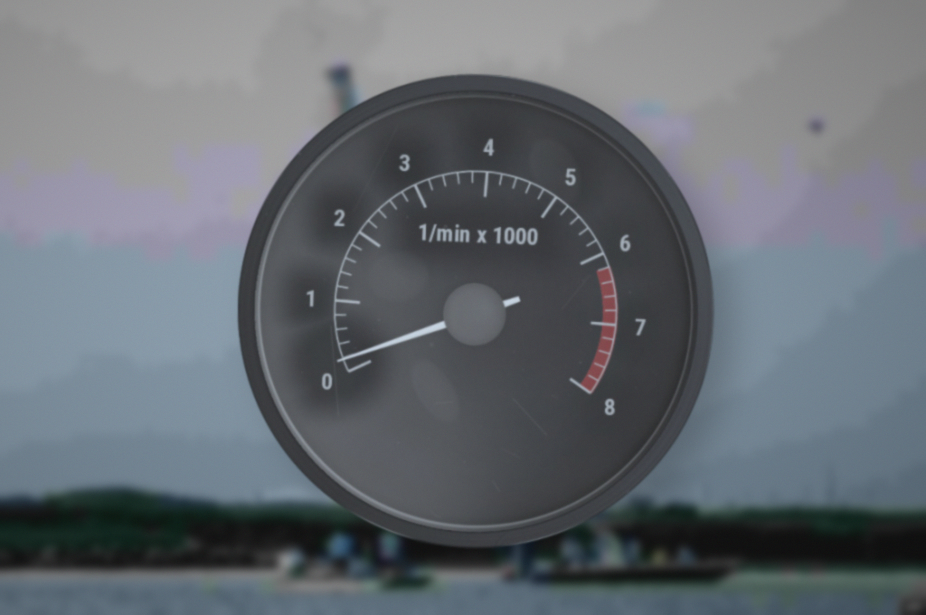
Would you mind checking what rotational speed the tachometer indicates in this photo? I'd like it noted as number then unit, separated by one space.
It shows 200 rpm
